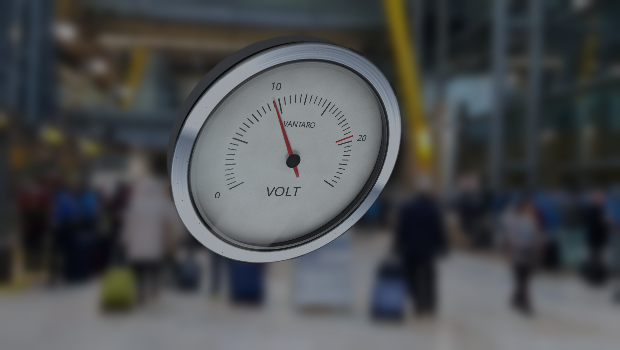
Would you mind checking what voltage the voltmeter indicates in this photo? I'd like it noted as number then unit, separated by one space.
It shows 9.5 V
